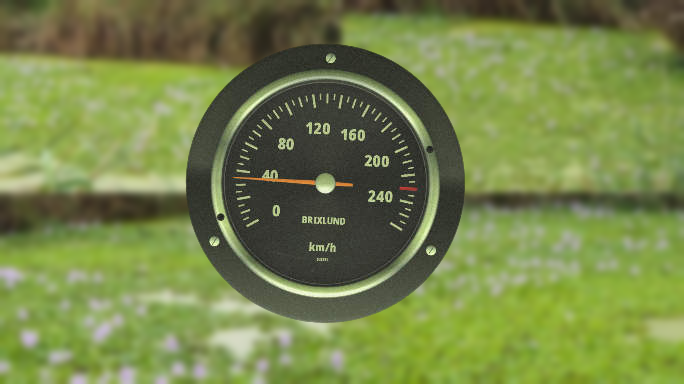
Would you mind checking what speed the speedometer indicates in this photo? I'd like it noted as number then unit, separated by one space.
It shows 35 km/h
